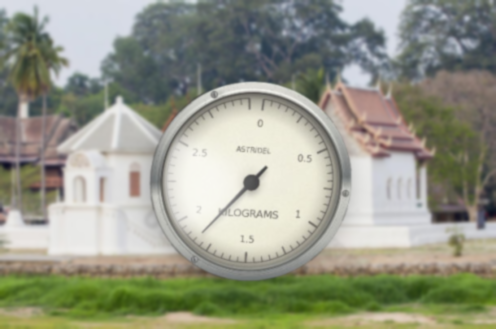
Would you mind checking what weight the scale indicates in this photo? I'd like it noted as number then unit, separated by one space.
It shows 1.85 kg
